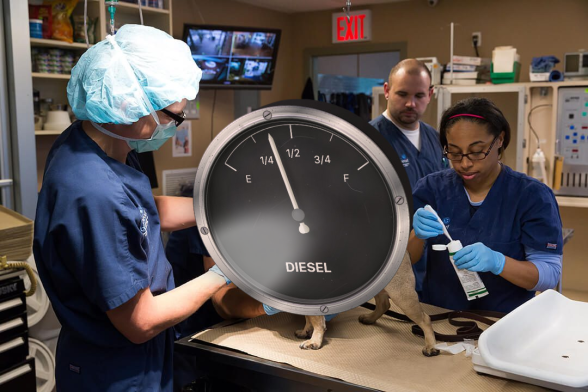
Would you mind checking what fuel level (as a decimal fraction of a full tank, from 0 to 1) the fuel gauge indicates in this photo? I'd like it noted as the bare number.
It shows 0.375
